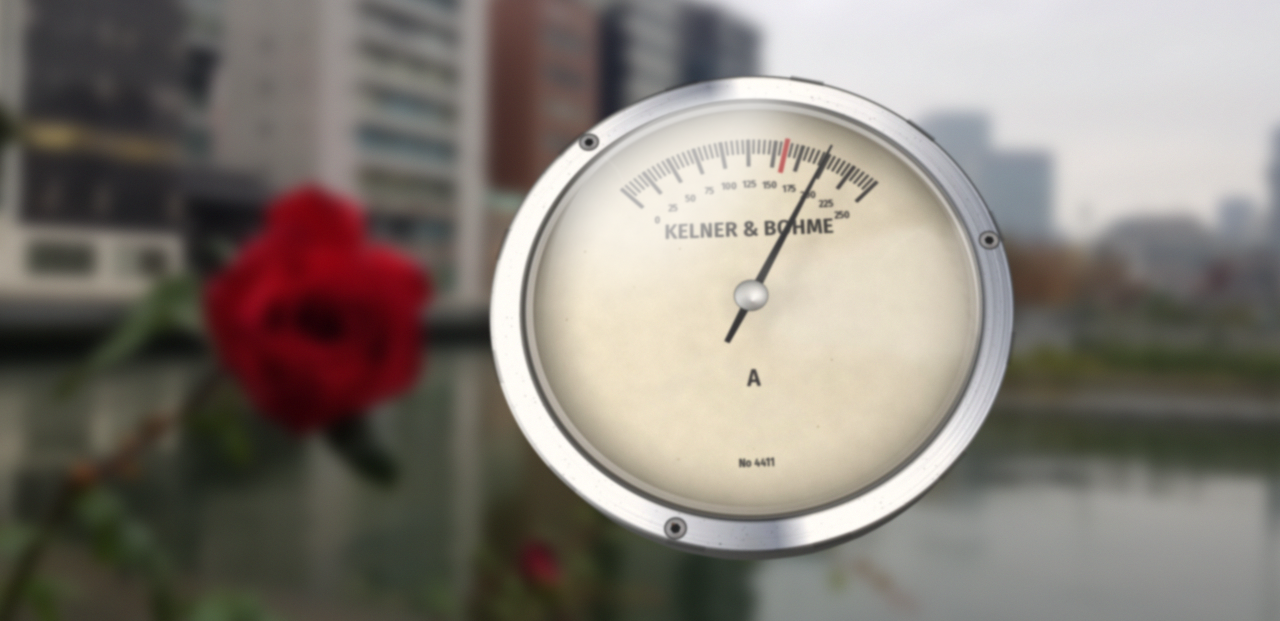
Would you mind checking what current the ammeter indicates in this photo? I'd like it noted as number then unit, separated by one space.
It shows 200 A
